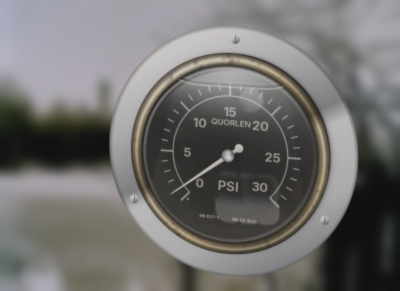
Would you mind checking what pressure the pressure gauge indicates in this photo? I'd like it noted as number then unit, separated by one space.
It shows 1 psi
